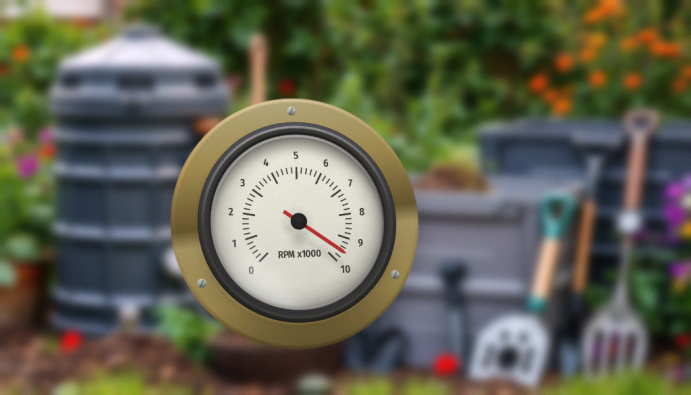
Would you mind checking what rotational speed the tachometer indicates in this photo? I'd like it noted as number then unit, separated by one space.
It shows 9600 rpm
